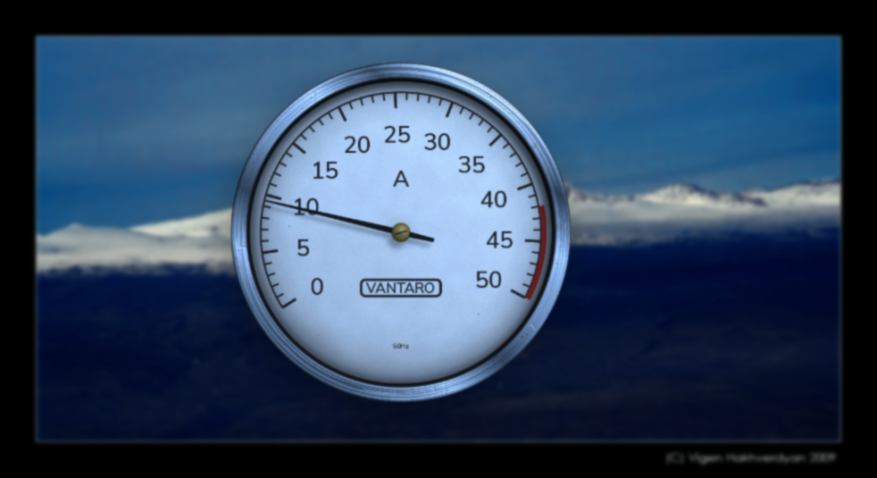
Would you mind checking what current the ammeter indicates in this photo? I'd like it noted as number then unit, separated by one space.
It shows 9.5 A
